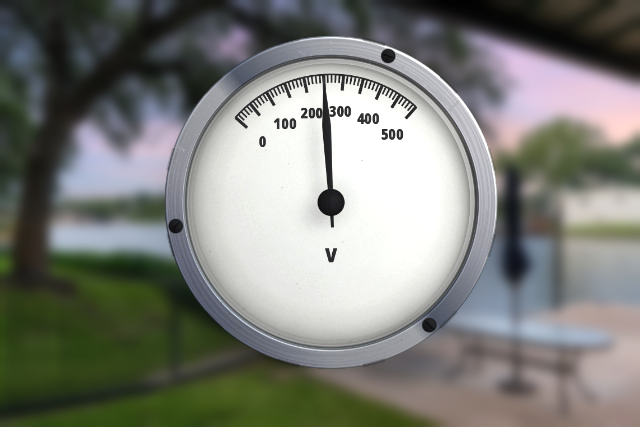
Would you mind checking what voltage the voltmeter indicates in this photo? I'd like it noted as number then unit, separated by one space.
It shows 250 V
